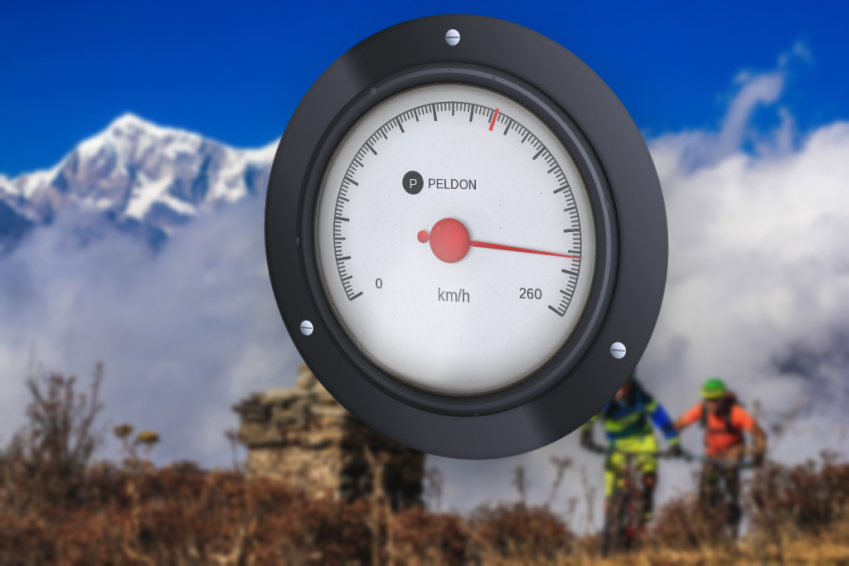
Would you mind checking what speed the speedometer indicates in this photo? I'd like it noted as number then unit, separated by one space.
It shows 232 km/h
